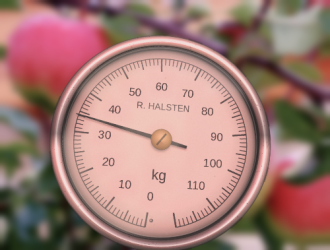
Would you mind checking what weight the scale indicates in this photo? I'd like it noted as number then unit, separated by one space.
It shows 34 kg
